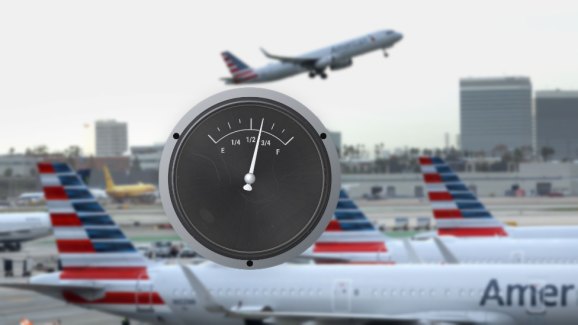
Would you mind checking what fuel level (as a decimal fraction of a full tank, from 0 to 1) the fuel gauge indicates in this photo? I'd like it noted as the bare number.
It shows 0.625
